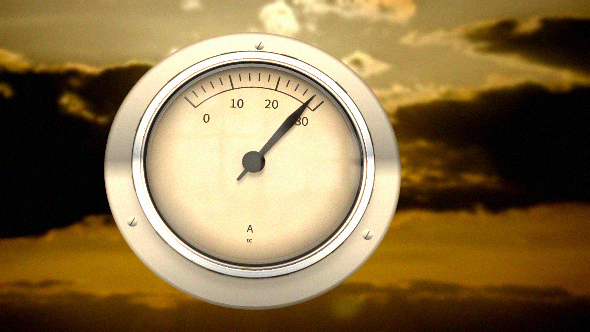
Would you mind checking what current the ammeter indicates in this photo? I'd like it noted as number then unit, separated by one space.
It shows 28 A
